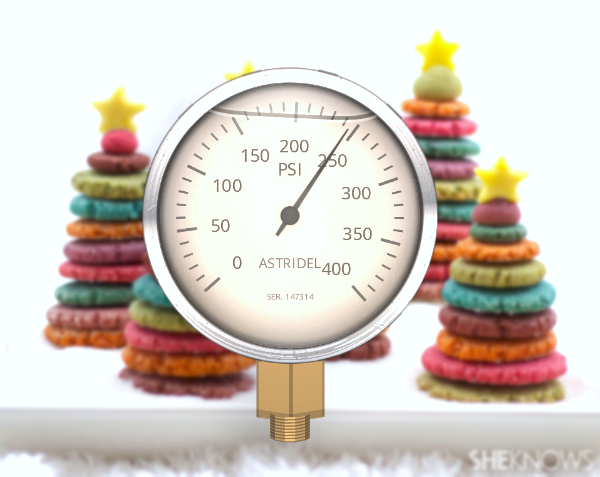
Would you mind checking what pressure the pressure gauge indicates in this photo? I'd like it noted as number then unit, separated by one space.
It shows 245 psi
